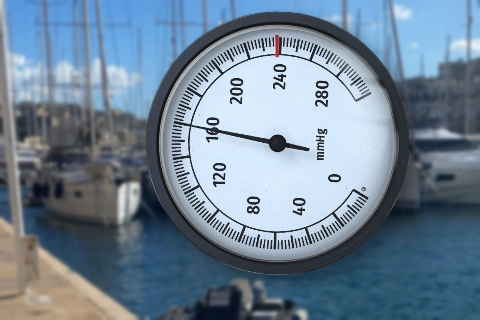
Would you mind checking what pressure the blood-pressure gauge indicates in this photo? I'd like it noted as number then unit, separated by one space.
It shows 160 mmHg
